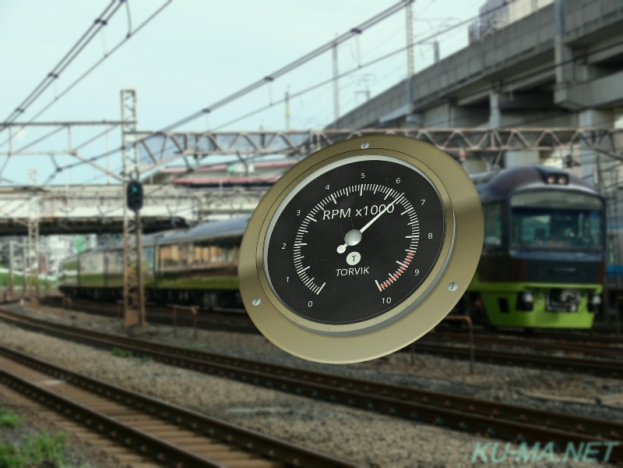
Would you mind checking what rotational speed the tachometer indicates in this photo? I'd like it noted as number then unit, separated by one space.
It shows 6500 rpm
